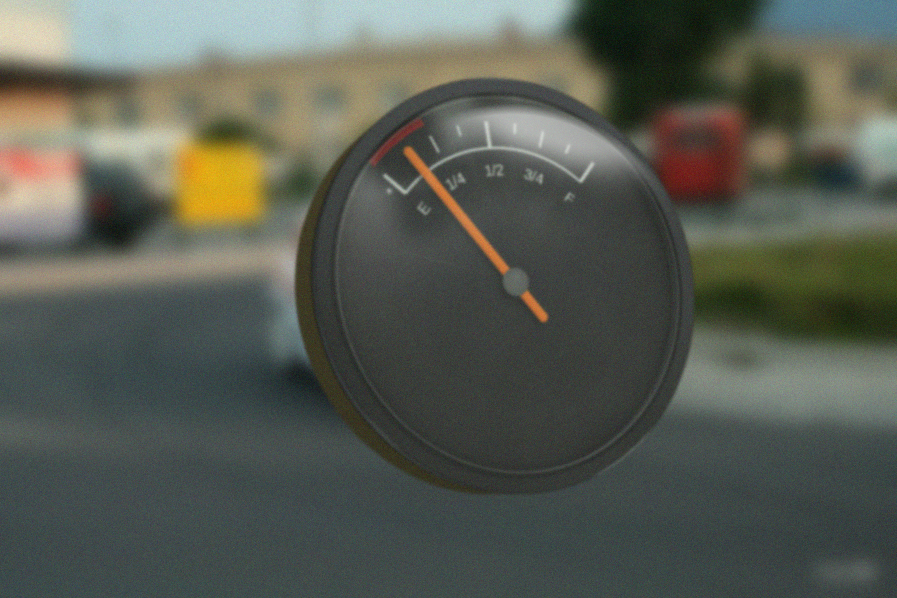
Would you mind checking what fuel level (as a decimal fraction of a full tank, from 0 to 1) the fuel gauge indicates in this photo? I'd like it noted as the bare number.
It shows 0.125
